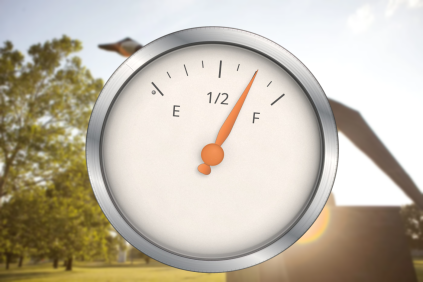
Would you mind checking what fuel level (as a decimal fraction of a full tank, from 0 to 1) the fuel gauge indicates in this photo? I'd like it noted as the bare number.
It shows 0.75
